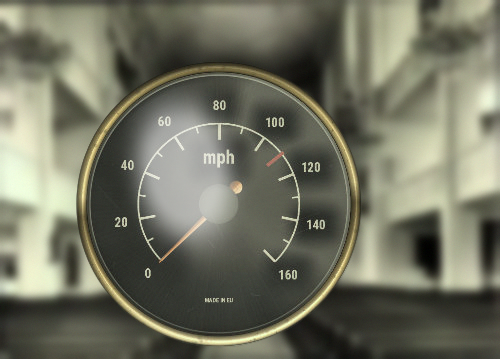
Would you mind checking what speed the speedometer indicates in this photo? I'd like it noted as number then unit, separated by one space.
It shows 0 mph
